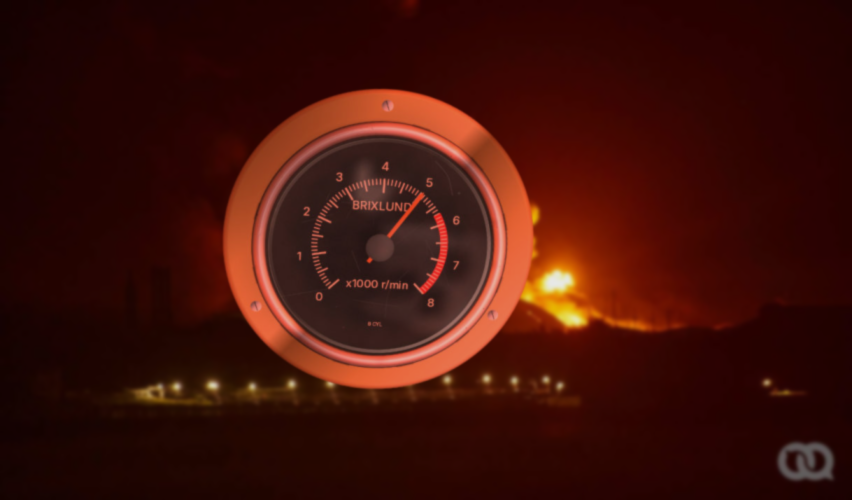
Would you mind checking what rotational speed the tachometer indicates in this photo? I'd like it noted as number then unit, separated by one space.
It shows 5000 rpm
